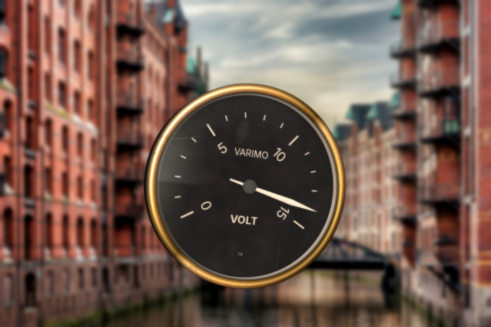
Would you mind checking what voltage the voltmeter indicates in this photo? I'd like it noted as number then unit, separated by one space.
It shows 14 V
